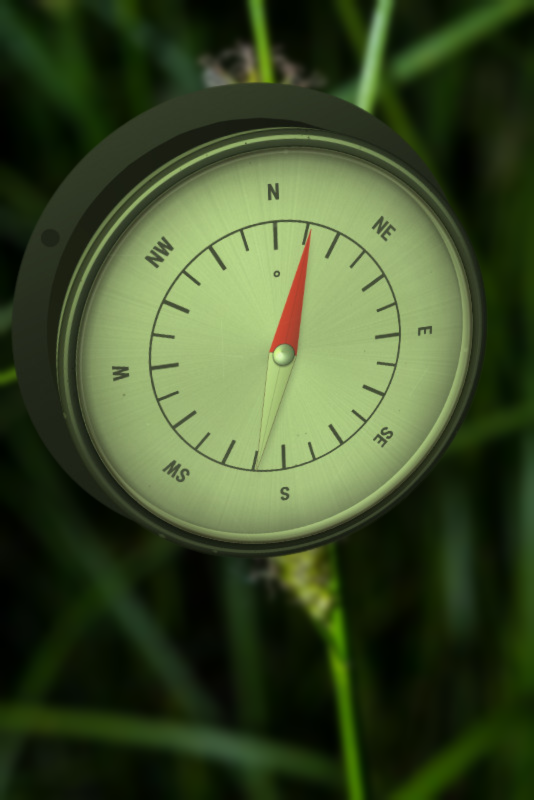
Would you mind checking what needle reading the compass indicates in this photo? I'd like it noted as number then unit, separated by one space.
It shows 15 °
